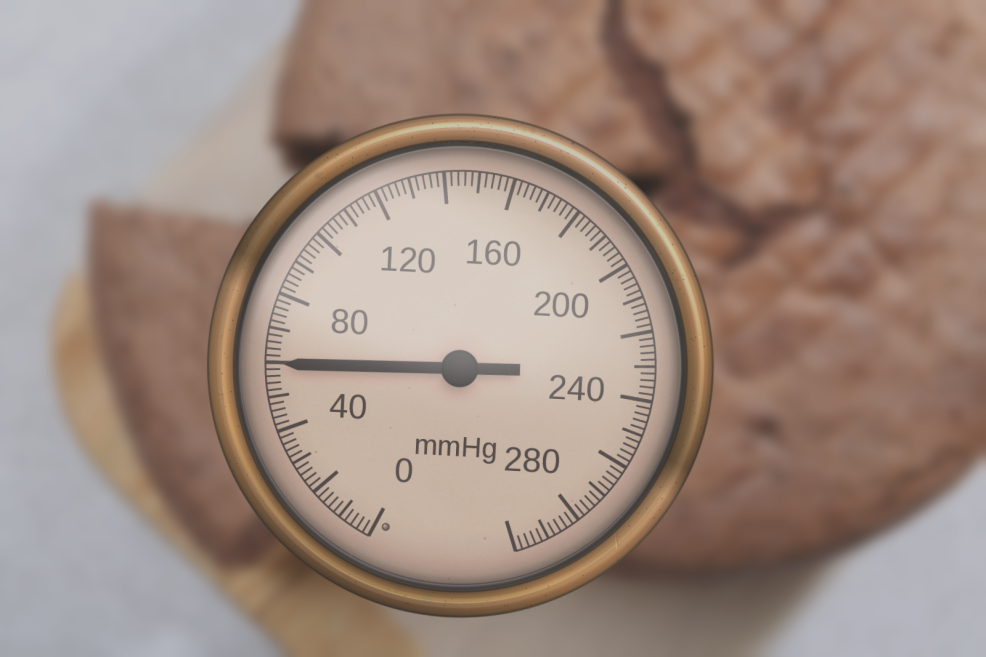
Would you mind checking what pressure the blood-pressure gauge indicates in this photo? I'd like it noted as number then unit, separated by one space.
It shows 60 mmHg
